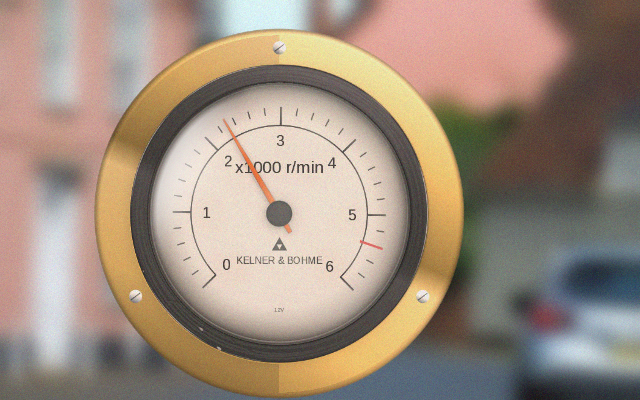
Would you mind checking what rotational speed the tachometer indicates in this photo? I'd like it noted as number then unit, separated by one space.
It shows 2300 rpm
